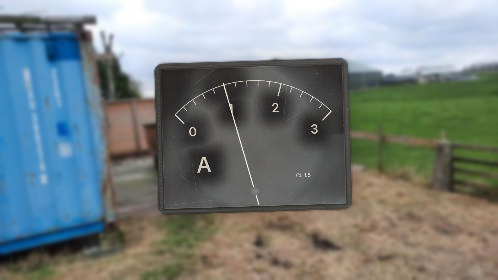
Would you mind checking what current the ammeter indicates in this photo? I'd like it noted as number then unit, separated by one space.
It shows 1 A
